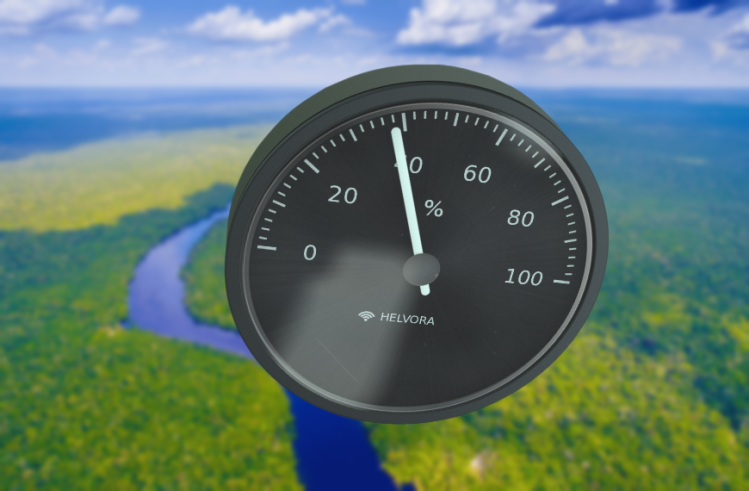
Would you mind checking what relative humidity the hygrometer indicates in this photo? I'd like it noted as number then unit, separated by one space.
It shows 38 %
